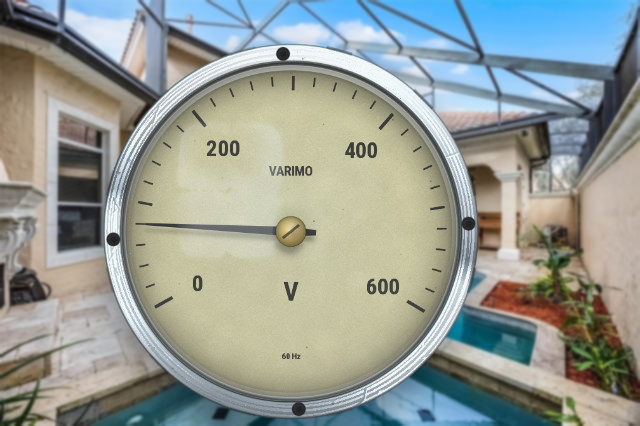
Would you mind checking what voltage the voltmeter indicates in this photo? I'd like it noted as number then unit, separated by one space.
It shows 80 V
